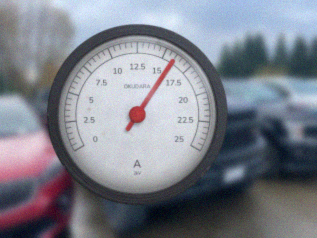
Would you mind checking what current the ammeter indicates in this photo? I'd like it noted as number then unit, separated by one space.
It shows 16 A
